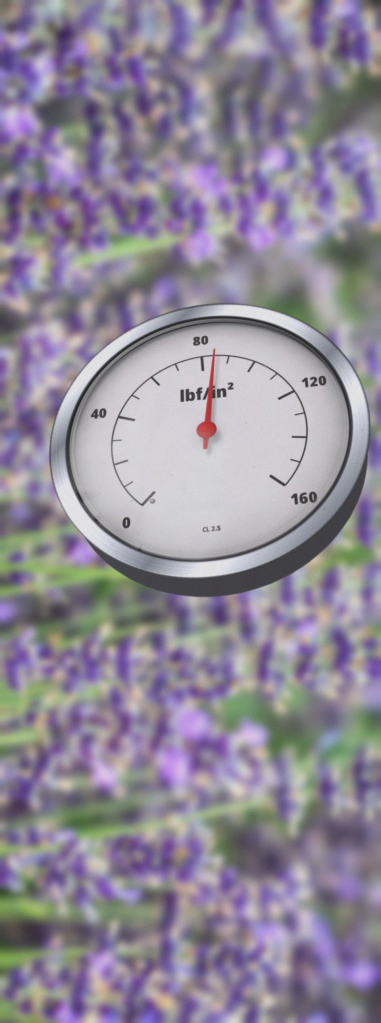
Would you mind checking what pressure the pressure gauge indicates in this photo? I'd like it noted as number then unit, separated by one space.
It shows 85 psi
